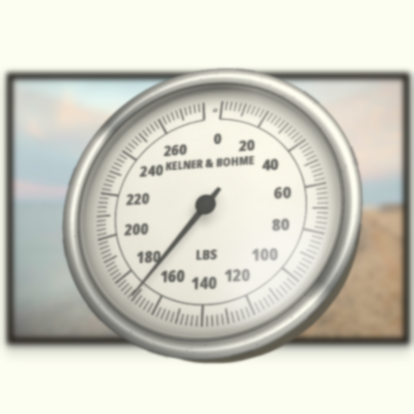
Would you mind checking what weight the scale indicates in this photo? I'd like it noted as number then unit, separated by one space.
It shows 170 lb
